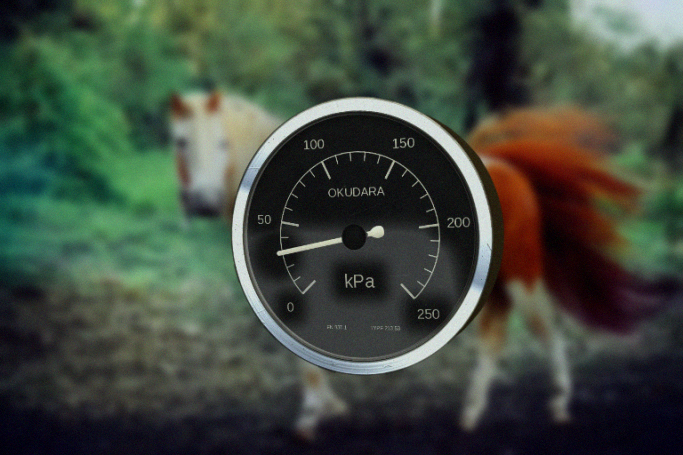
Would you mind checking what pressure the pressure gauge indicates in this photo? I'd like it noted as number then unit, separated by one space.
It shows 30 kPa
